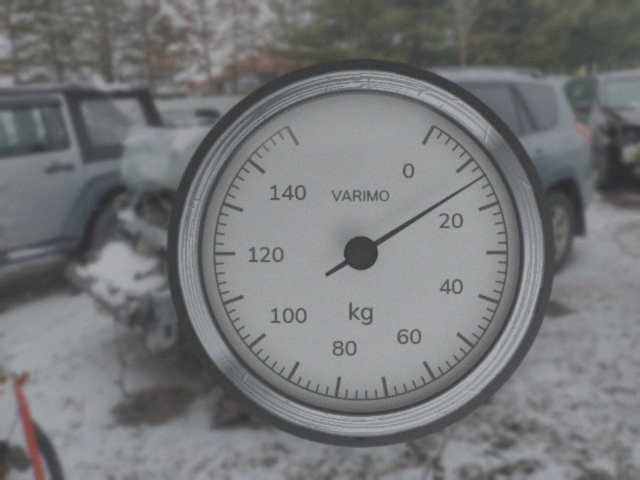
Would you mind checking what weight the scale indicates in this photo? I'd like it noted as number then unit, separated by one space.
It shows 14 kg
